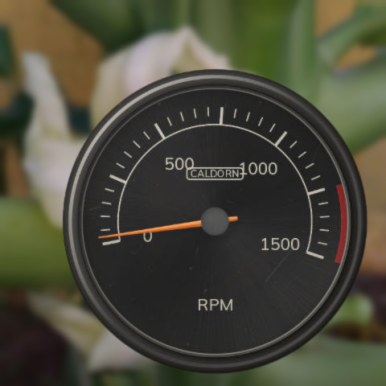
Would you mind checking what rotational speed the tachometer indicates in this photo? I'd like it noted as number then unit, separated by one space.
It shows 25 rpm
